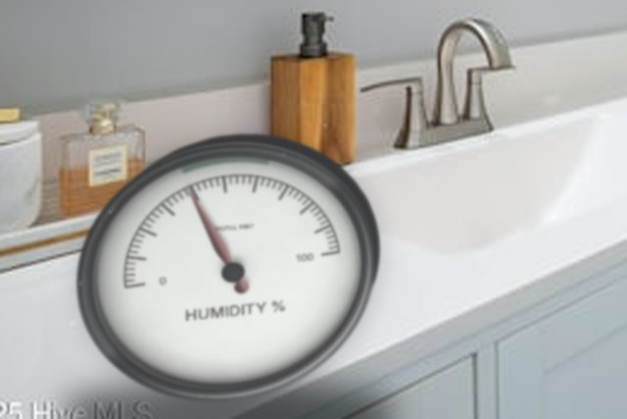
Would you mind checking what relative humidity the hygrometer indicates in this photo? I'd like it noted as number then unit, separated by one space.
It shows 40 %
